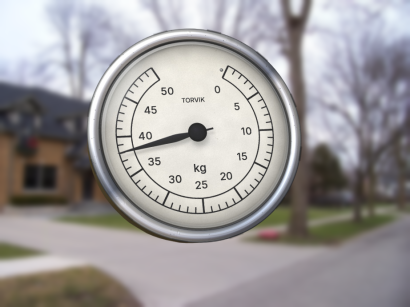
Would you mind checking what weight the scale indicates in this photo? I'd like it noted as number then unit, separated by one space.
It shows 38 kg
